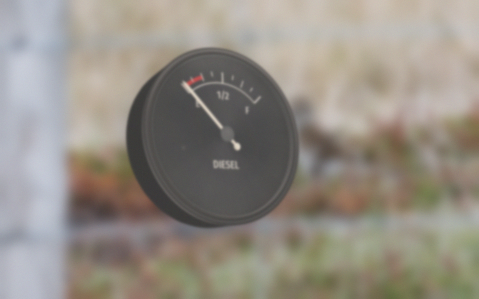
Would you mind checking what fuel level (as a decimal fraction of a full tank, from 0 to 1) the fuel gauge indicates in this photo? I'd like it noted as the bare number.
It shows 0
